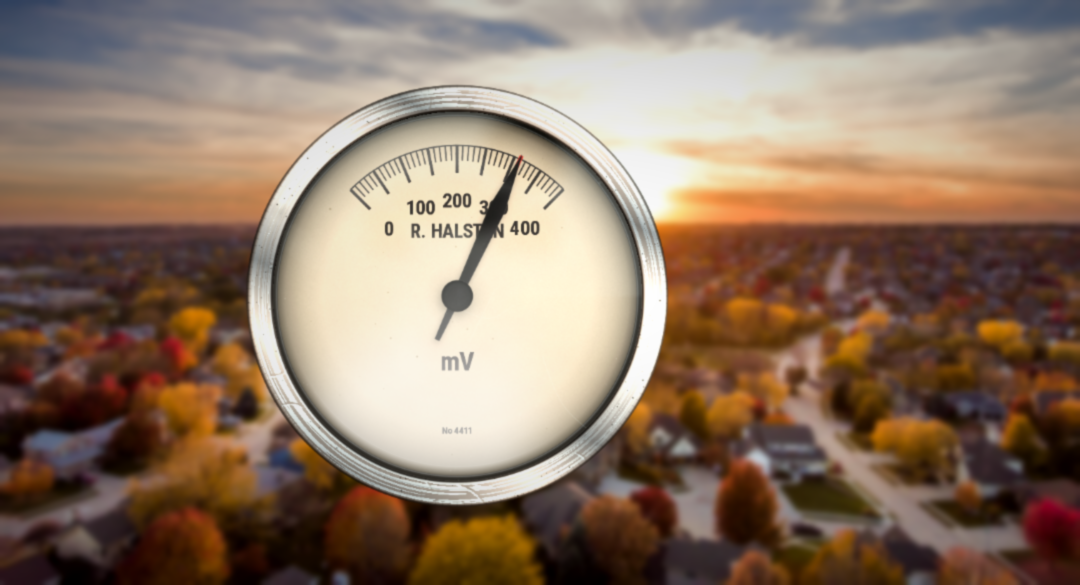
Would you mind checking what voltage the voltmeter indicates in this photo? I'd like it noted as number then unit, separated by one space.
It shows 310 mV
